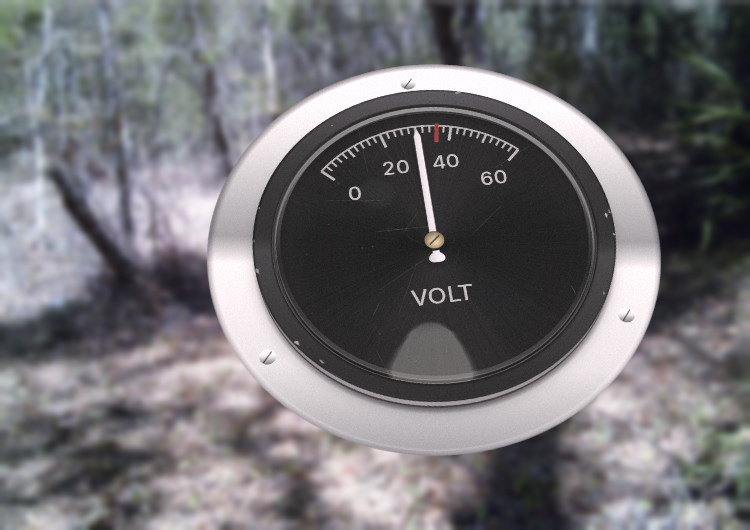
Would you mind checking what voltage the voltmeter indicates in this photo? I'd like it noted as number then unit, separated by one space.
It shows 30 V
